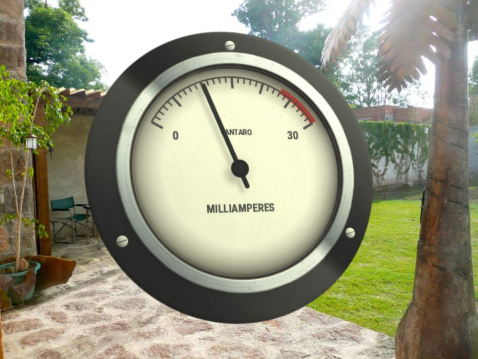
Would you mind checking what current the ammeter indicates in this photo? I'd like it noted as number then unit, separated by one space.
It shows 10 mA
